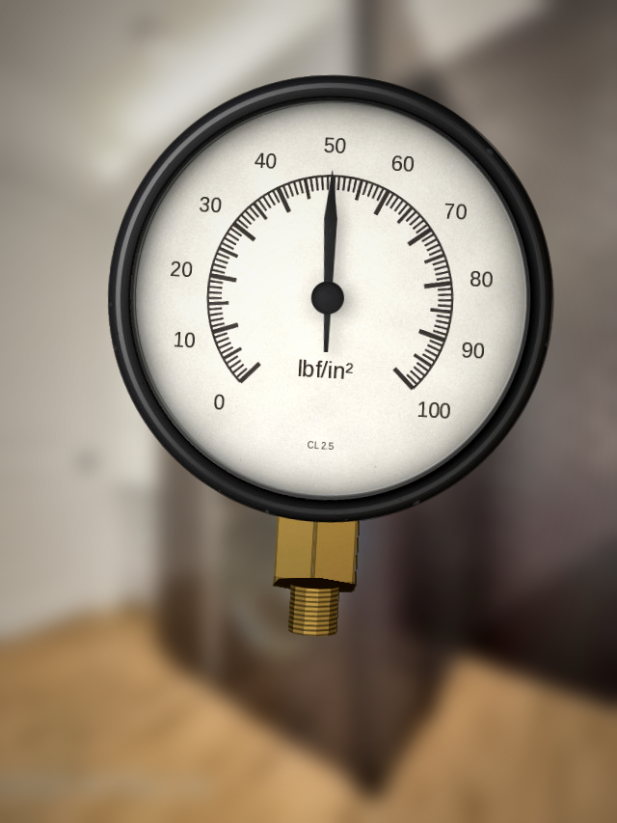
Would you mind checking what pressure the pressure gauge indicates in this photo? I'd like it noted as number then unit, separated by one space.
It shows 50 psi
